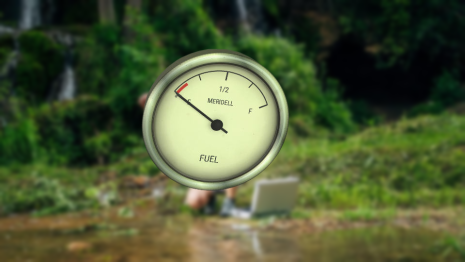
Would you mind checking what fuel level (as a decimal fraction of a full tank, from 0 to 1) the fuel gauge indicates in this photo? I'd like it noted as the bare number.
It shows 0
